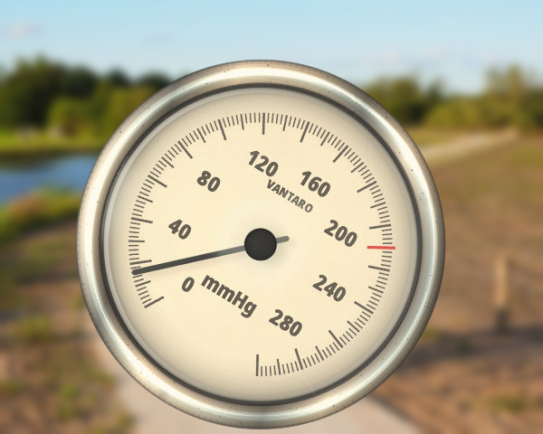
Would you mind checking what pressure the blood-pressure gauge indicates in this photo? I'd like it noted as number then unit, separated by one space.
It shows 16 mmHg
